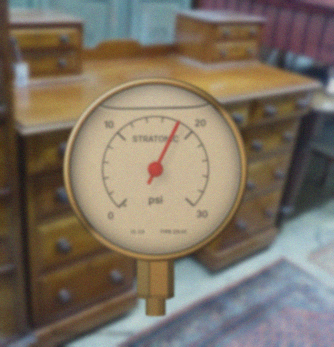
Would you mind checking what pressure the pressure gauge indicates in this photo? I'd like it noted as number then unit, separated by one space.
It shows 18 psi
